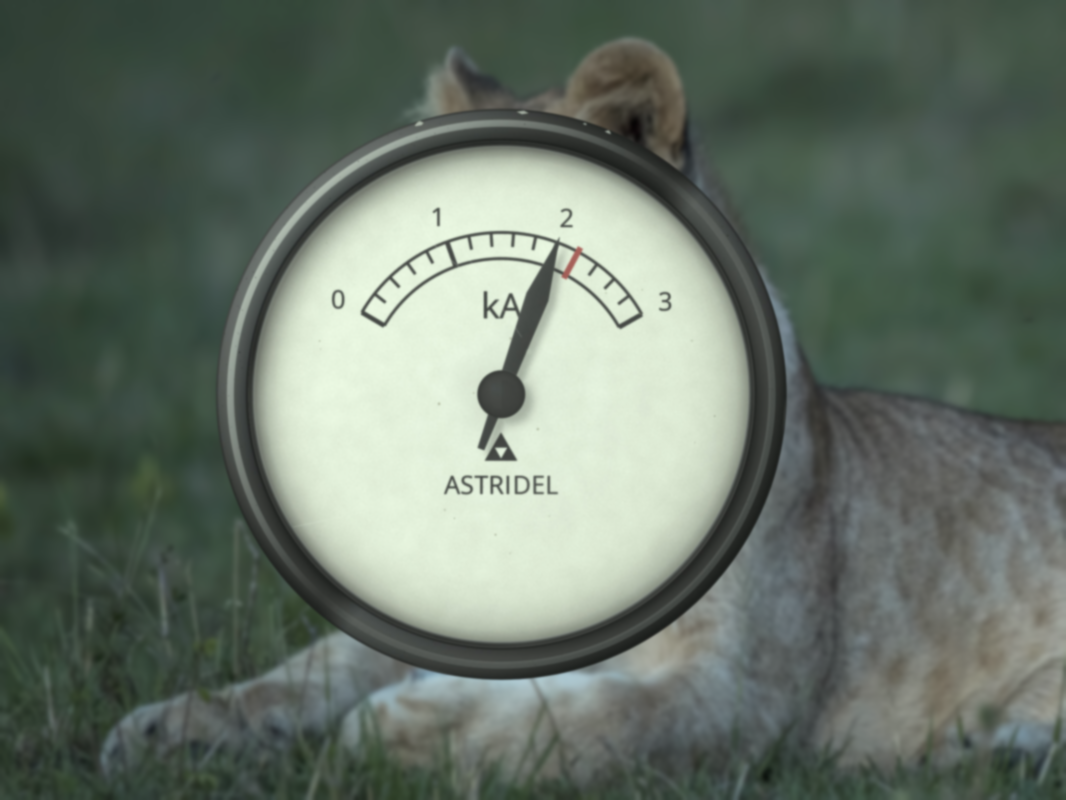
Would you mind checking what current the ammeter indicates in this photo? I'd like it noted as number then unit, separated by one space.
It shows 2 kA
